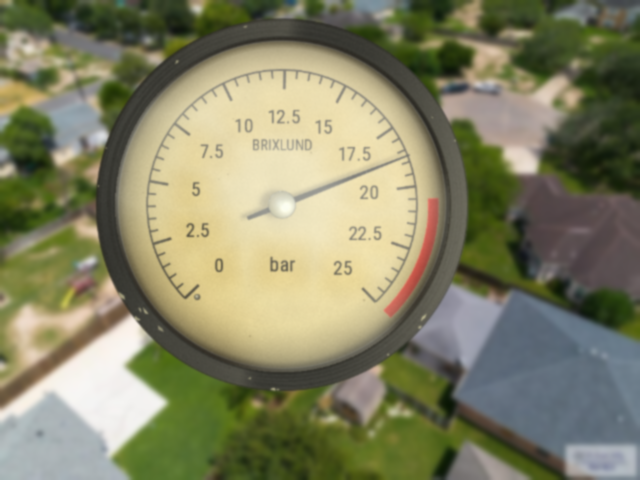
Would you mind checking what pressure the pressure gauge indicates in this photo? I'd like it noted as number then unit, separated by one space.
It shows 18.75 bar
